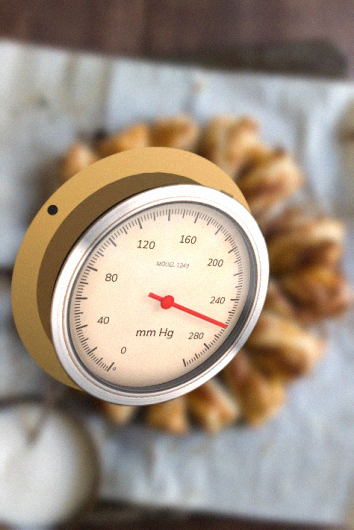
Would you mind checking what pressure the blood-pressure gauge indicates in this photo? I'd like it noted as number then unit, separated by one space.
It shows 260 mmHg
